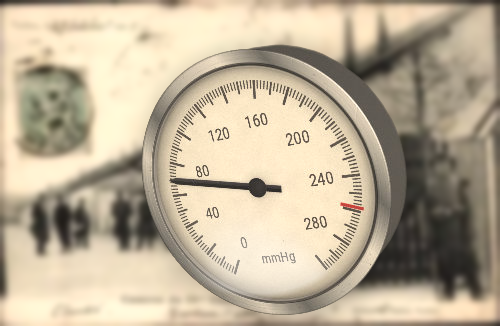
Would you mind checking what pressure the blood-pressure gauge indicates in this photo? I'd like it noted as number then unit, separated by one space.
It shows 70 mmHg
